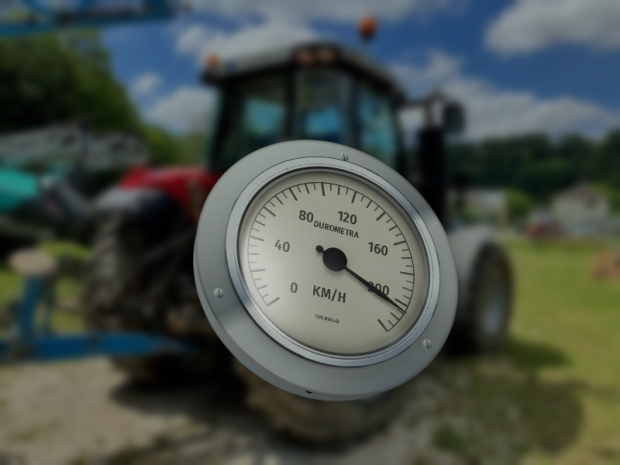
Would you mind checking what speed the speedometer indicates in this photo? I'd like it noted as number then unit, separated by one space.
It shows 205 km/h
